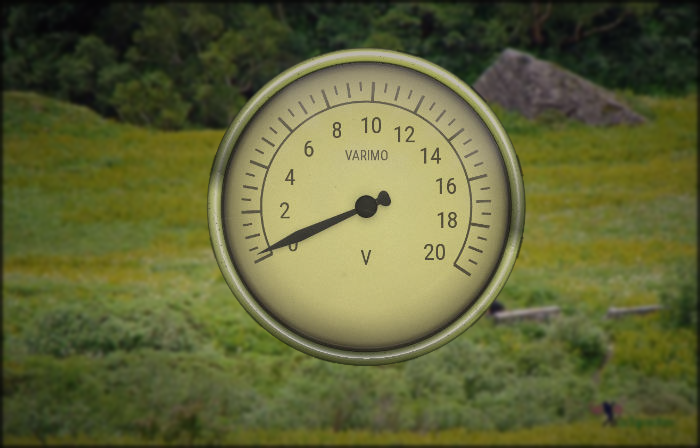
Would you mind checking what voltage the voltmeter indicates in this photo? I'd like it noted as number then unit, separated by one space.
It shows 0.25 V
